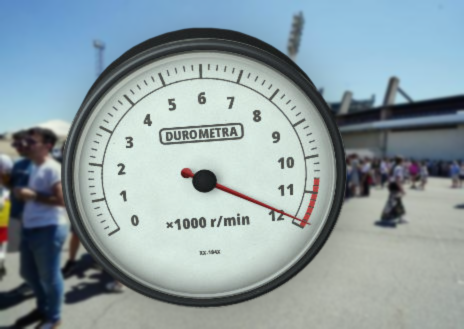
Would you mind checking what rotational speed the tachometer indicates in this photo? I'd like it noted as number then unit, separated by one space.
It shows 11800 rpm
